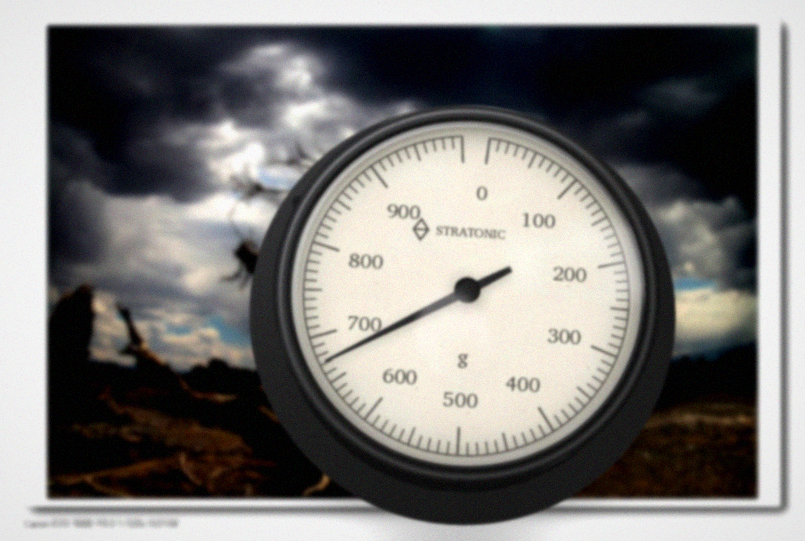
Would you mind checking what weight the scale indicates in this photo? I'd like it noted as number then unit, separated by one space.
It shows 670 g
